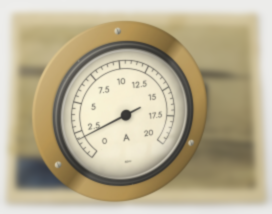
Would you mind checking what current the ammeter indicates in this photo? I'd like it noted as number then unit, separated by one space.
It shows 2 A
